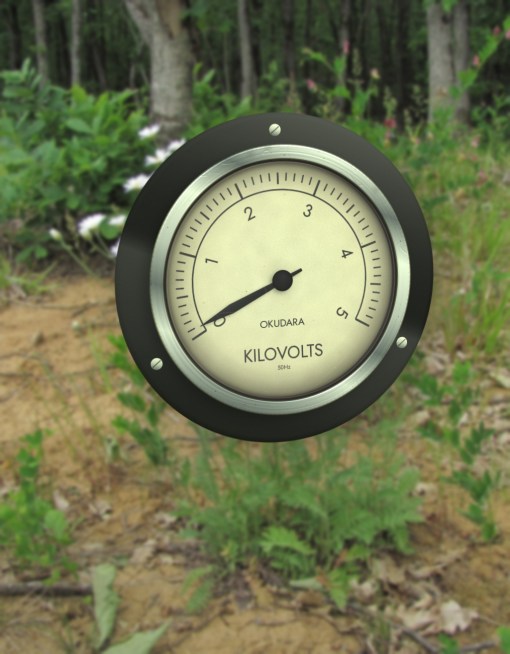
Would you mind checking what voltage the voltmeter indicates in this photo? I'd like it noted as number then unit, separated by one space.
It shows 0.1 kV
